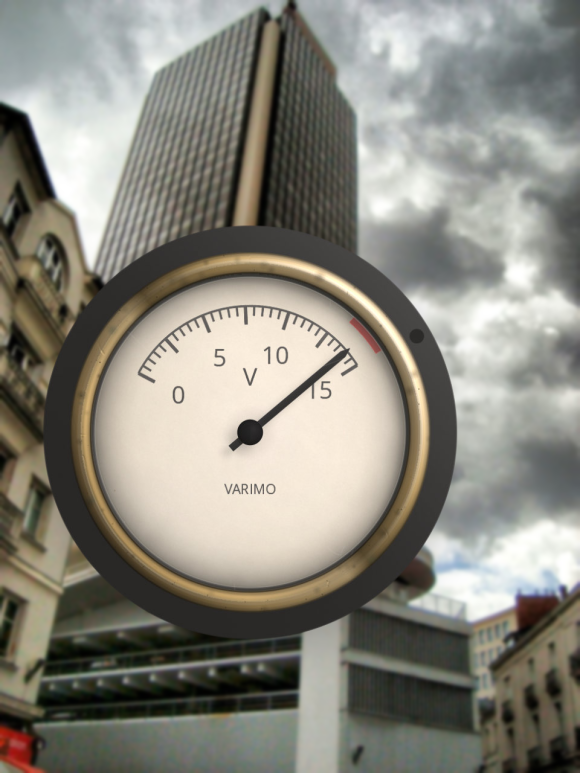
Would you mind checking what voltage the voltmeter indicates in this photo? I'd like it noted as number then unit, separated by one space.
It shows 14 V
